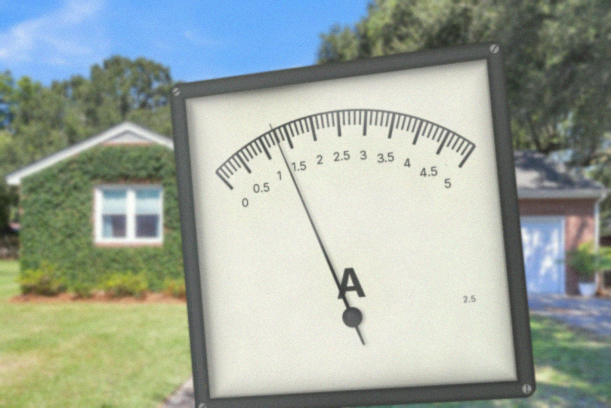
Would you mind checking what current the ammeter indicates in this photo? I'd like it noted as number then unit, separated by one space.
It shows 1.3 A
